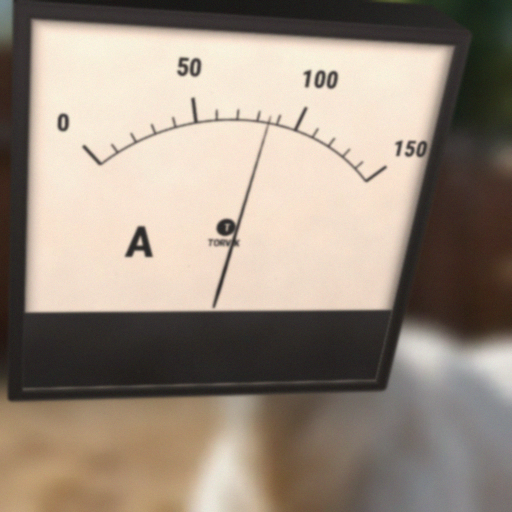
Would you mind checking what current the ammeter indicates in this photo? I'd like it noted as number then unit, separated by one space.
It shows 85 A
